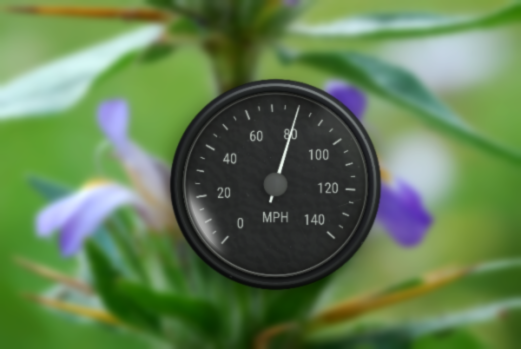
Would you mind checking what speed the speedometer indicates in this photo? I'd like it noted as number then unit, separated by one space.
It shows 80 mph
